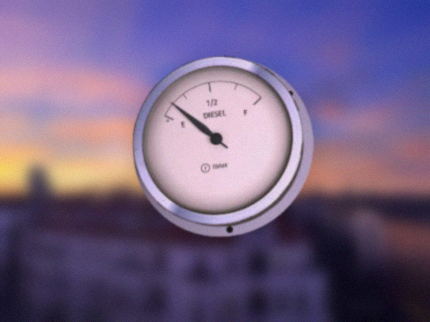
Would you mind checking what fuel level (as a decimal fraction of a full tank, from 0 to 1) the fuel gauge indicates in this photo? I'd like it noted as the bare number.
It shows 0.125
